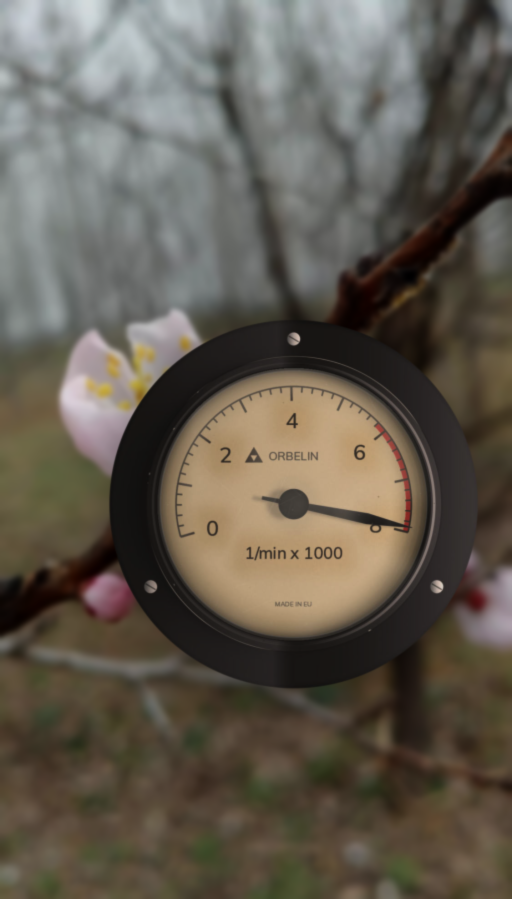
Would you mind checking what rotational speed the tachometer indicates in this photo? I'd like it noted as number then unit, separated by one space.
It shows 7900 rpm
